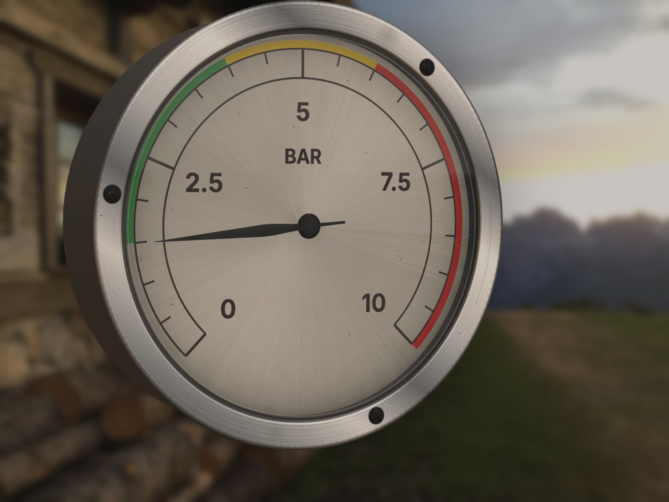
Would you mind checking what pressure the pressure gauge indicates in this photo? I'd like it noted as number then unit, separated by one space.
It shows 1.5 bar
